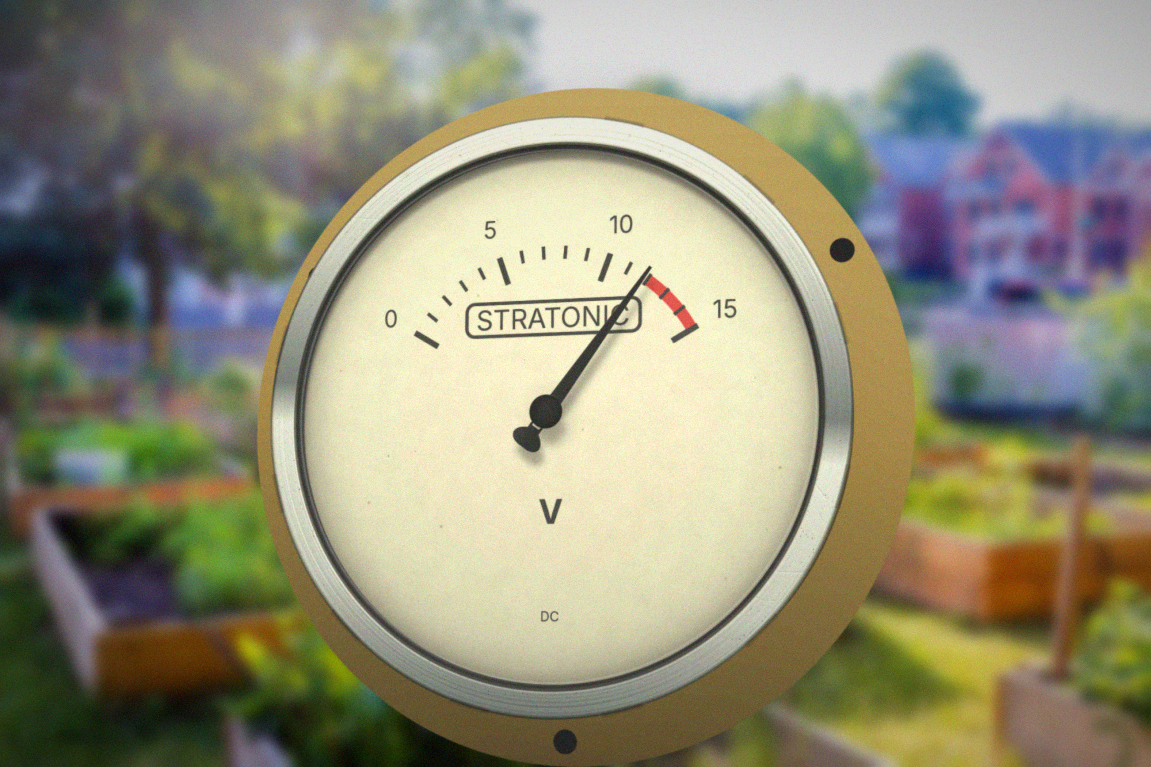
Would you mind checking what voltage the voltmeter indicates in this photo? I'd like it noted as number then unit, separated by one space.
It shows 12 V
